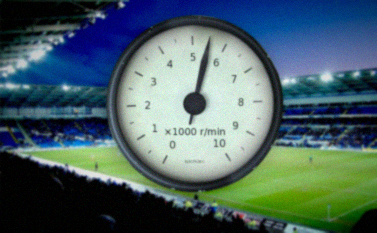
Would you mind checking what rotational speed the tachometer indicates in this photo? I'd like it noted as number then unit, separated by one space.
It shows 5500 rpm
